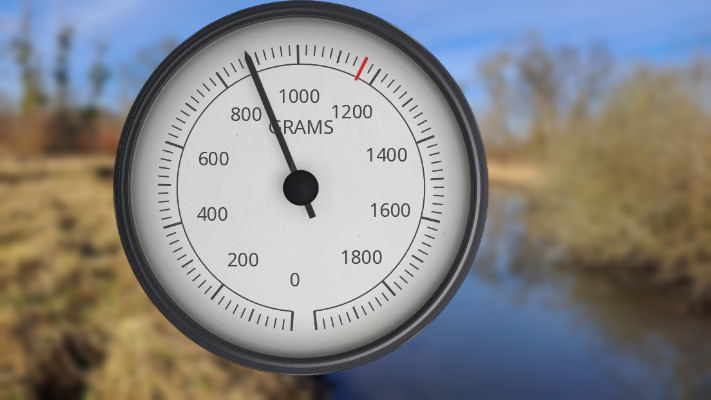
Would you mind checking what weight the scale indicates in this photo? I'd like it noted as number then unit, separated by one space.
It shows 880 g
